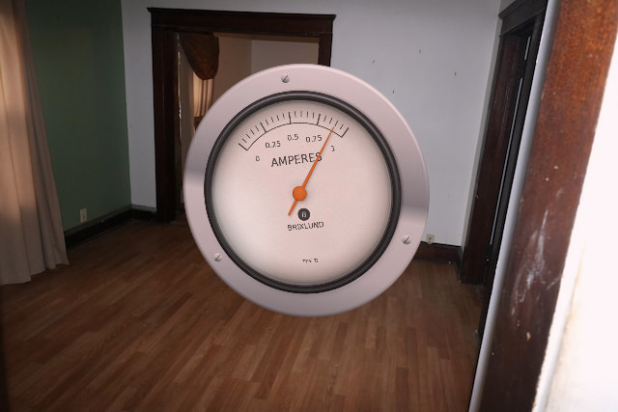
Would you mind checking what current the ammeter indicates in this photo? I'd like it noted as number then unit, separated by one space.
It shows 0.9 A
